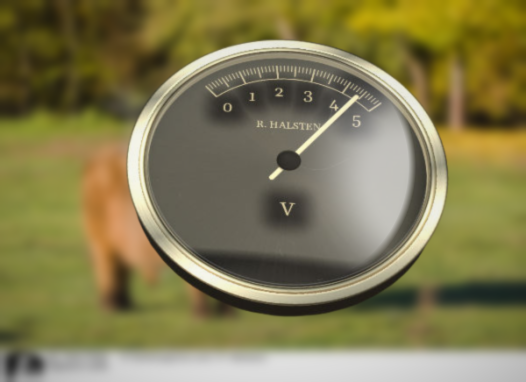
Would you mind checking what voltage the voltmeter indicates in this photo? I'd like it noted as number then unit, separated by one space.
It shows 4.5 V
